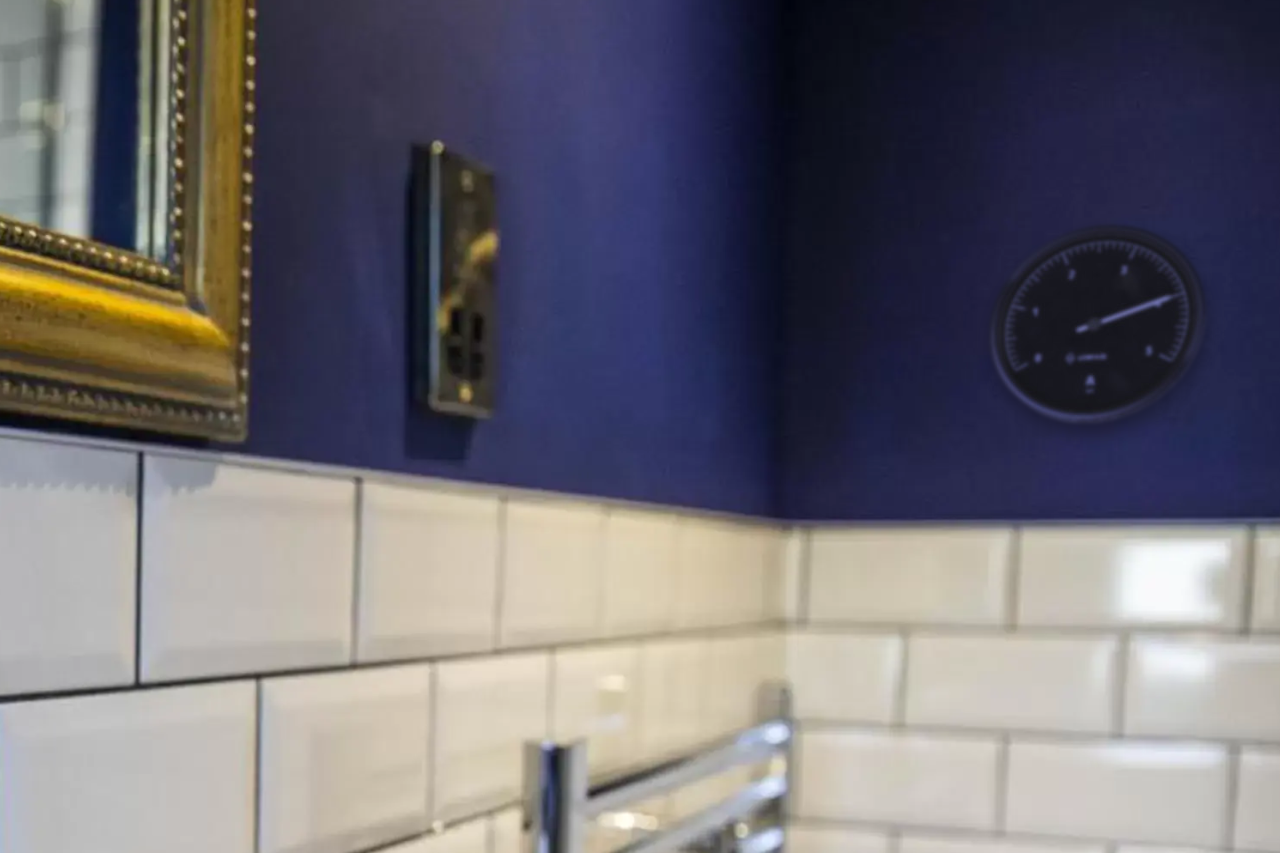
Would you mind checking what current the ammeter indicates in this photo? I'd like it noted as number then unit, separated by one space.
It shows 4 A
